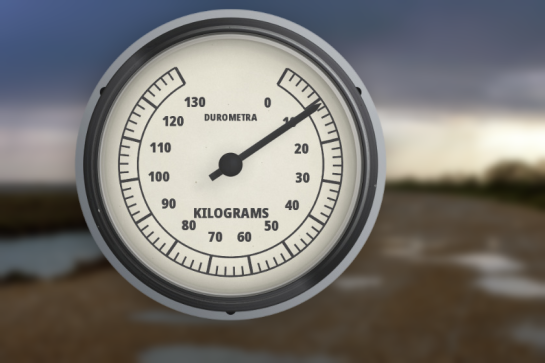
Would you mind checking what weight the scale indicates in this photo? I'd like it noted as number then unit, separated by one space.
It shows 11 kg
